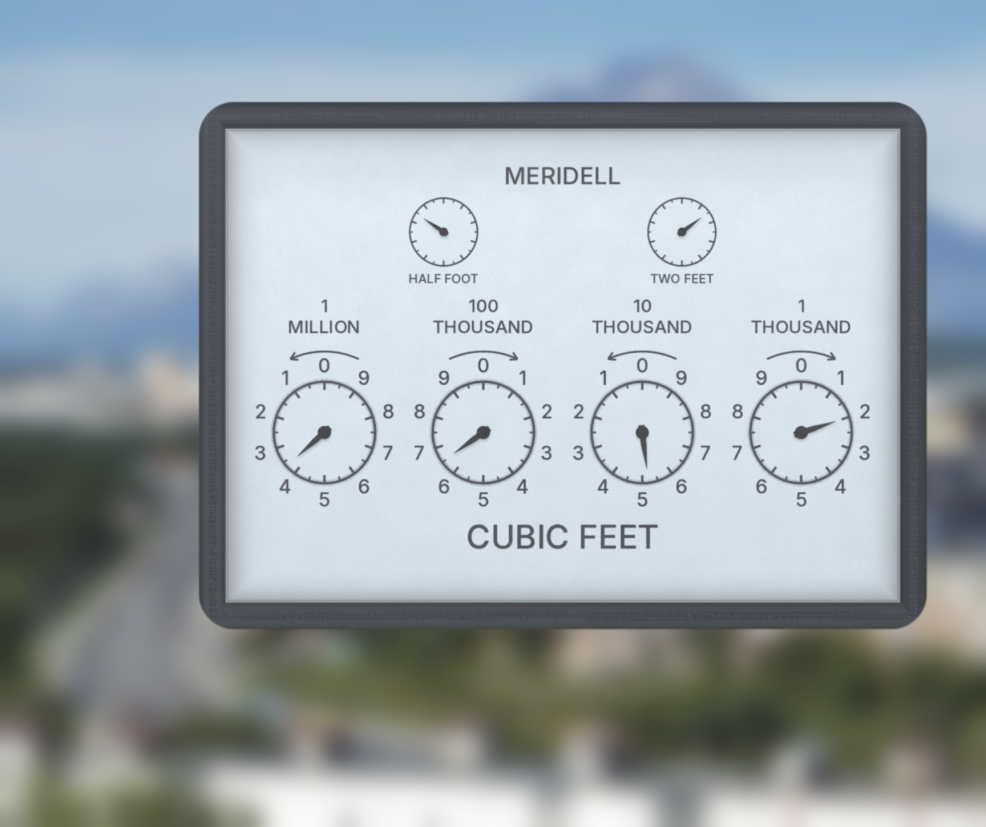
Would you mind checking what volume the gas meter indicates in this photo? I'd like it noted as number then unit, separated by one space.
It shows 365200 ft³
